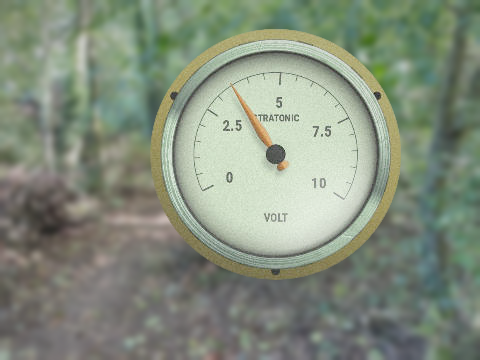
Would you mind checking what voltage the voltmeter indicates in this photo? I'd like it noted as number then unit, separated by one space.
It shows 3.5 V
